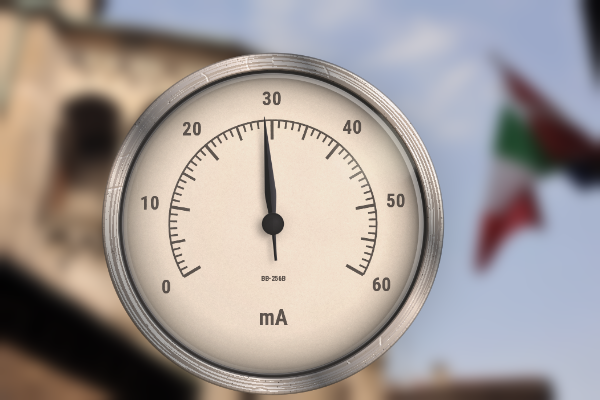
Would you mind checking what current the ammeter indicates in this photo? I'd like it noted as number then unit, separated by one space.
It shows 29 mA
